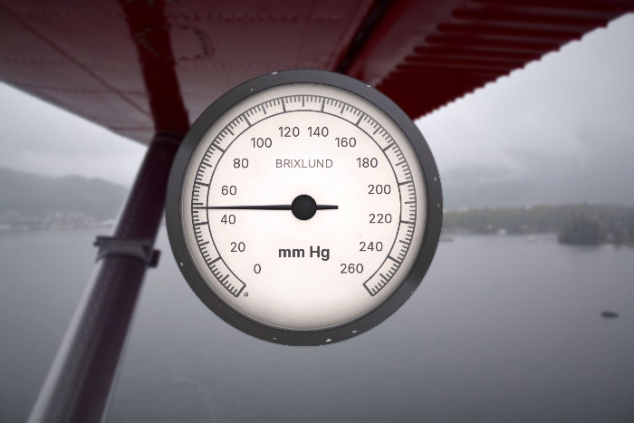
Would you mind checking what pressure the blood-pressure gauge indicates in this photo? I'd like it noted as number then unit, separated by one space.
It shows 48 mmHg
